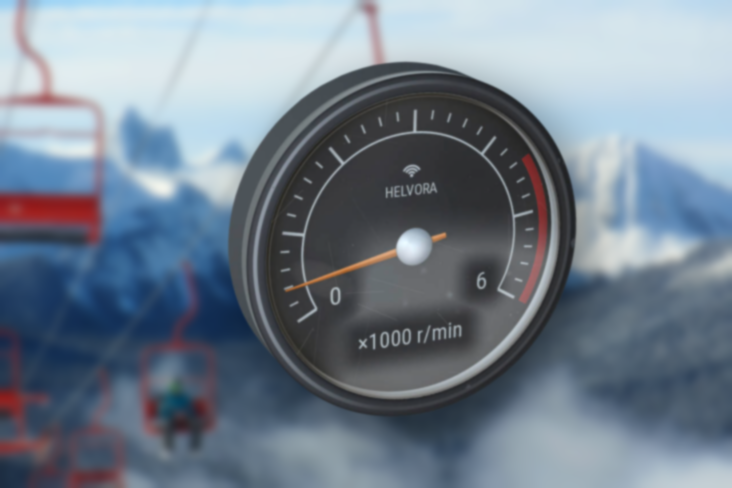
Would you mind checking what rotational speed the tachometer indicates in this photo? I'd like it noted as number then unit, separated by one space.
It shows 400 rpm
